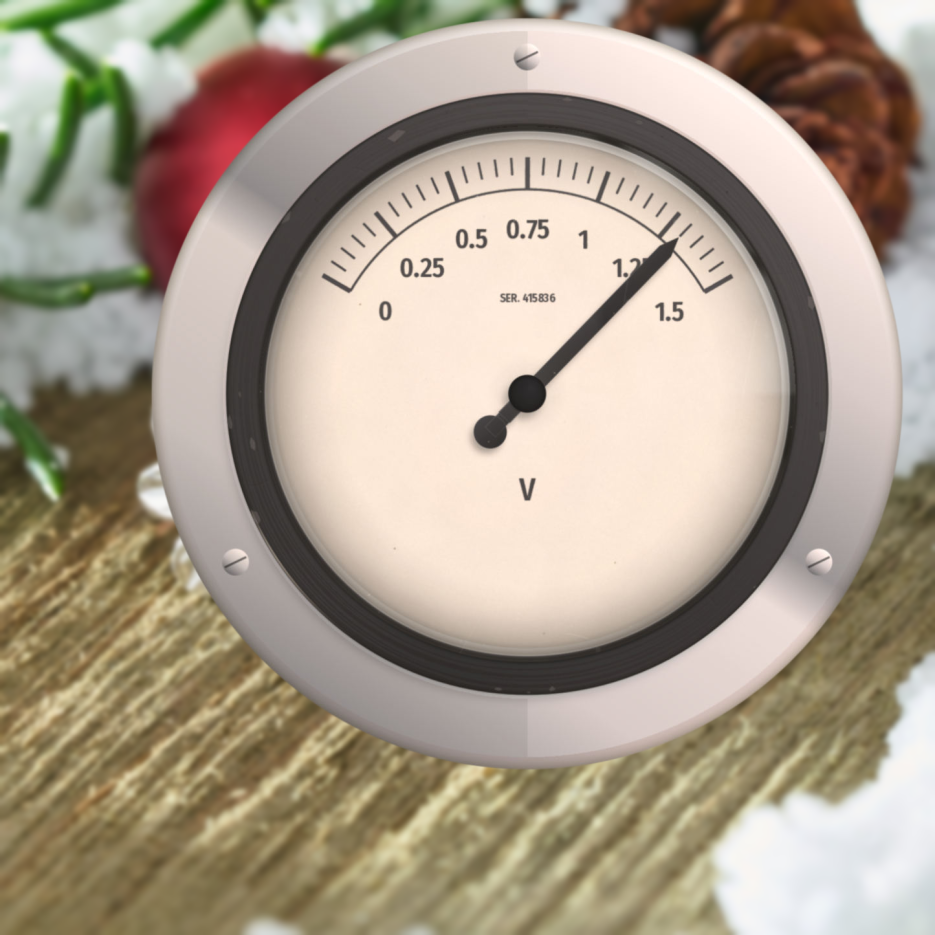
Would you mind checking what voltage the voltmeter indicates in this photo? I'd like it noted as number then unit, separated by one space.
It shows 1.3 V
